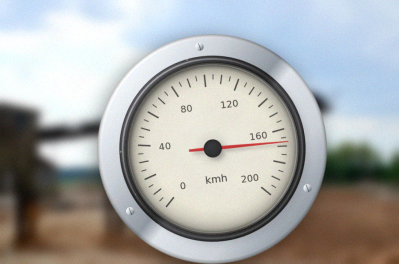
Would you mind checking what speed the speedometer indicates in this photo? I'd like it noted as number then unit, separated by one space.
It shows 167.5 km/h
